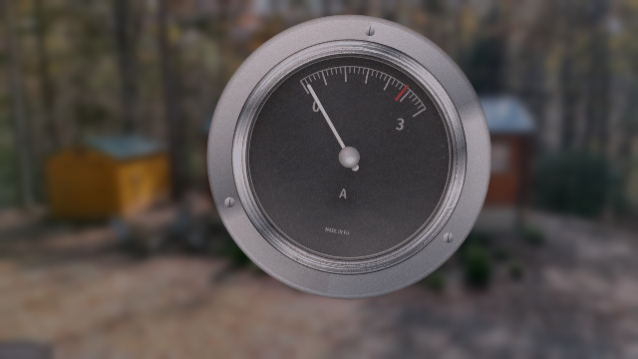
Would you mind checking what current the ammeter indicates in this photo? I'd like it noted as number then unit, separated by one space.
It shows 0.1 A
